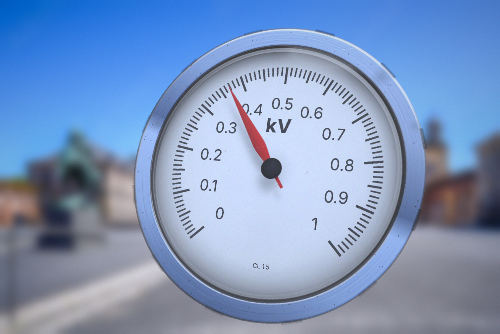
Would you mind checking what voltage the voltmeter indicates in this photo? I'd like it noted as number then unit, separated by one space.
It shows 0.37 kV
